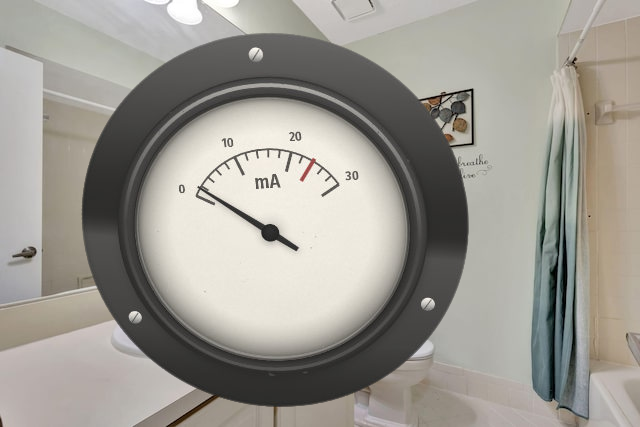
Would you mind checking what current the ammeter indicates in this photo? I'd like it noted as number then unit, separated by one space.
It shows 2 mA
